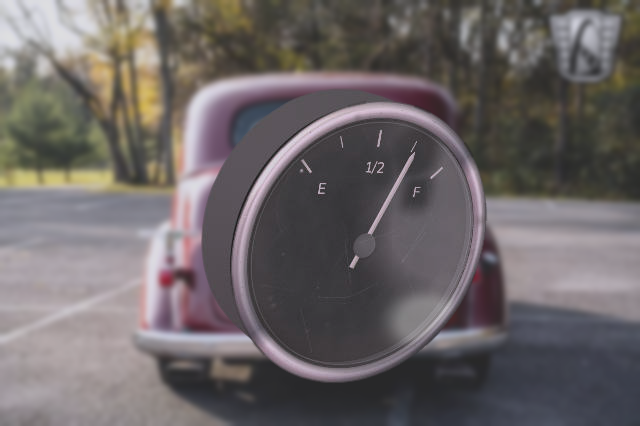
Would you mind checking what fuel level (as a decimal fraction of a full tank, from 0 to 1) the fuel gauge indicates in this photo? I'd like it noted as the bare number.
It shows 0.75
